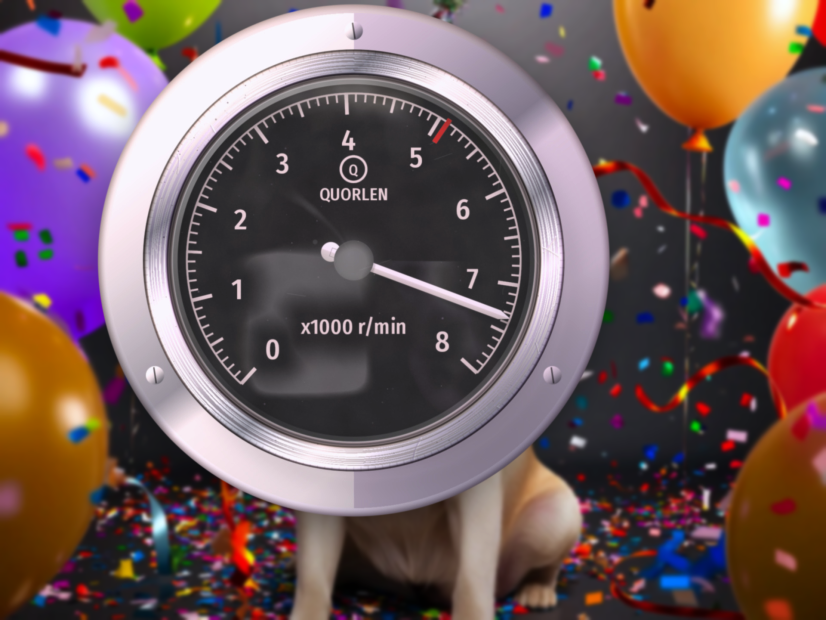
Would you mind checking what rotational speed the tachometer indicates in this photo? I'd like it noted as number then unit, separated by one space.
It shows 7350 rpm
